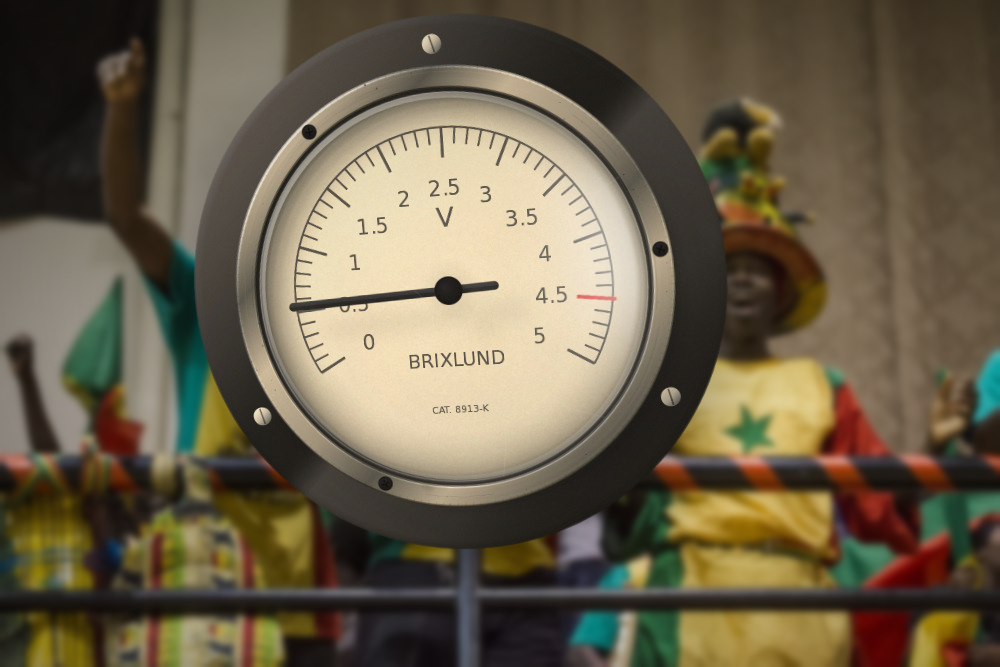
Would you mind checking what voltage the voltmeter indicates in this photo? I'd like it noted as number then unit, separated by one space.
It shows 0.55 V
